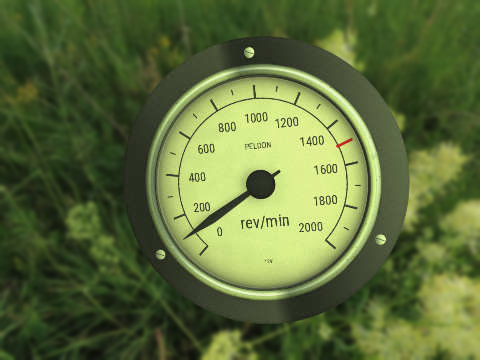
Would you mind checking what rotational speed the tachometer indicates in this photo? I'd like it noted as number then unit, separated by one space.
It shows 100 rpm
